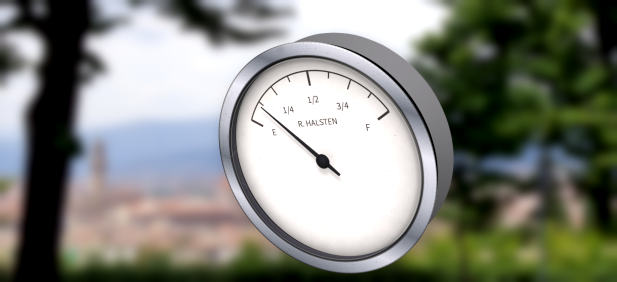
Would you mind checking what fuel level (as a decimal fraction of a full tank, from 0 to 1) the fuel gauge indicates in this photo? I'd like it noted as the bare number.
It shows 0.125
